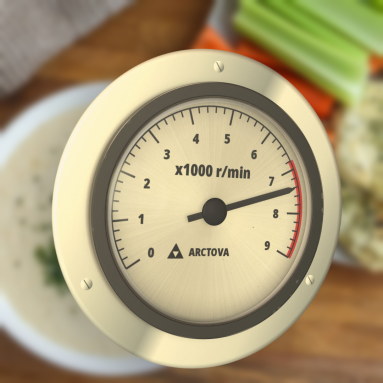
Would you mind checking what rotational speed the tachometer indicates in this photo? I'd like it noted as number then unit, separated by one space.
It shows 7400 rpm
